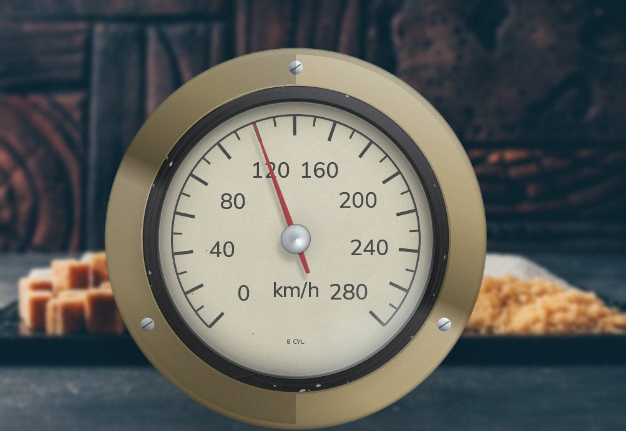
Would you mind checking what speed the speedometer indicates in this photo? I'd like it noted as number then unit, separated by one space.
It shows 120 km/h
